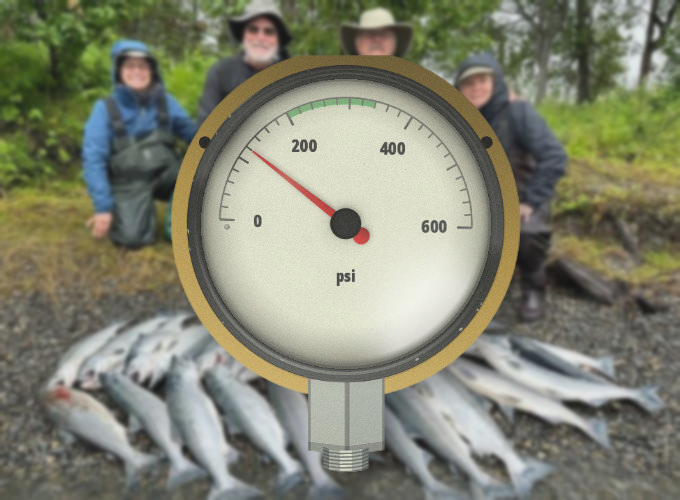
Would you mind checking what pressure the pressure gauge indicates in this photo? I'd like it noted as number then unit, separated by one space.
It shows 120 psi
